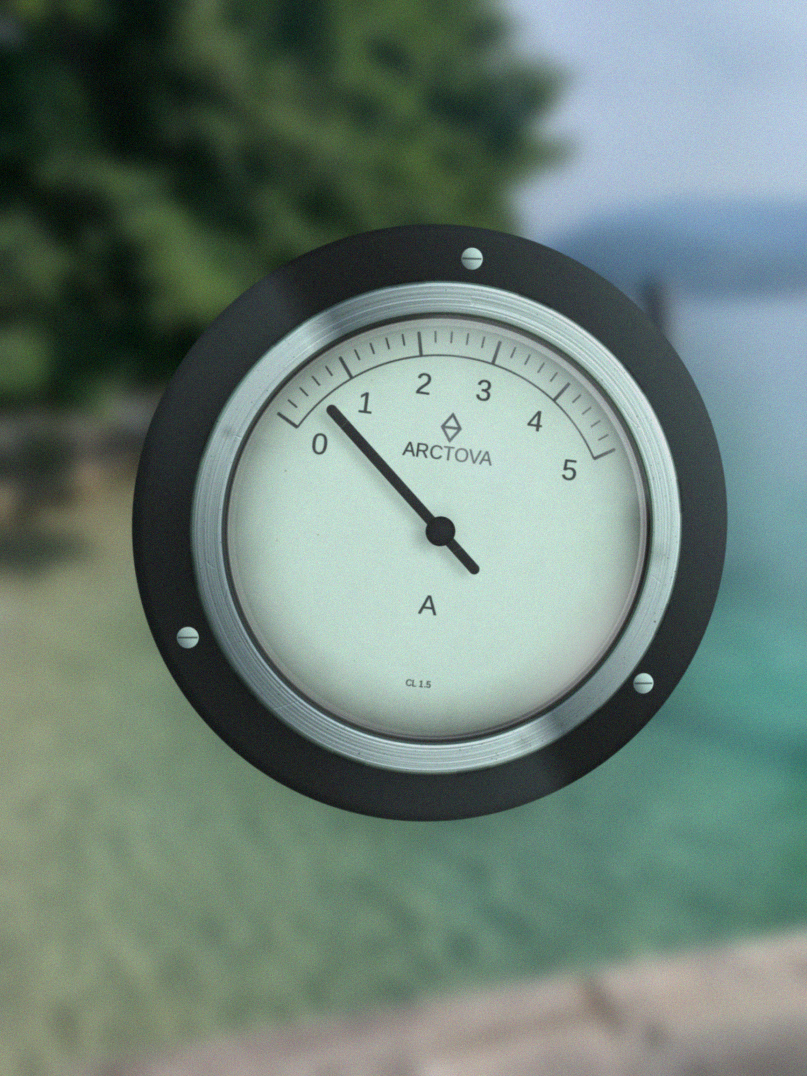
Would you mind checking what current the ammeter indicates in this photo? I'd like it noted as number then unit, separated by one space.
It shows 0.5 A
